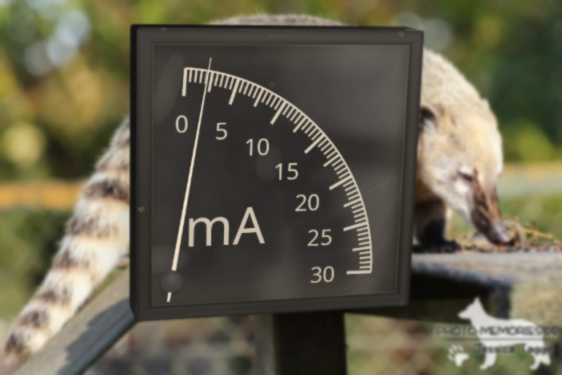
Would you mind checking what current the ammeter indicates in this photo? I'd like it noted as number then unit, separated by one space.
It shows 2 mA
